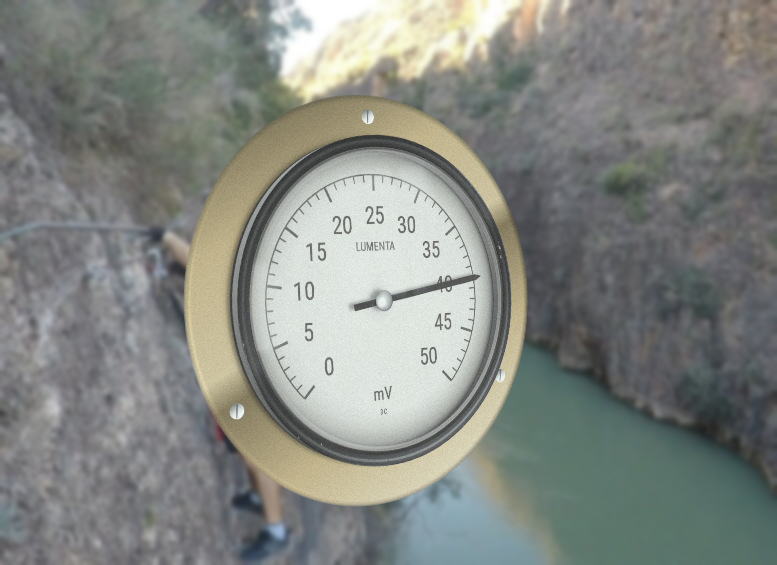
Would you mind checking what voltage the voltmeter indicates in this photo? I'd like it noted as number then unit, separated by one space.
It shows 40 mV
